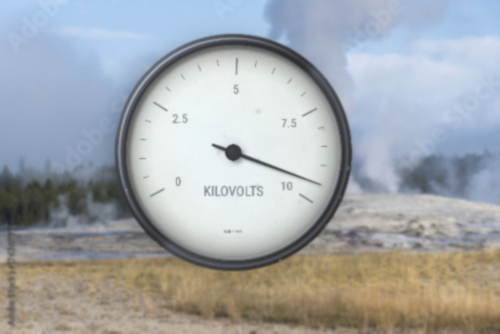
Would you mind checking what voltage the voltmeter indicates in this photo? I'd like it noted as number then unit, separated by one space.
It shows 9.5 kV
